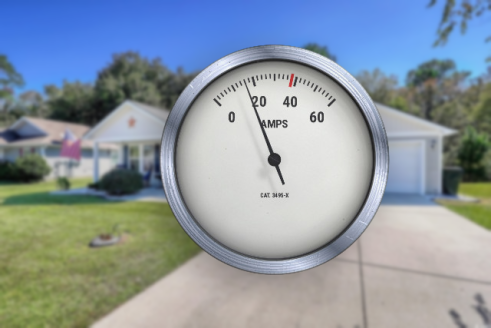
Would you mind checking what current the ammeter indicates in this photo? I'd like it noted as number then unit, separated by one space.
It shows 16 A
